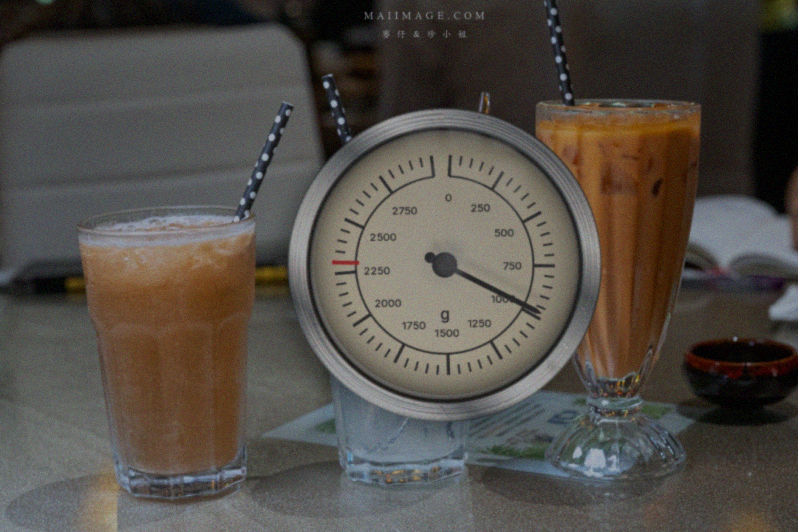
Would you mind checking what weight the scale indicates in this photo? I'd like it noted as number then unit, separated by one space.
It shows 975 g
